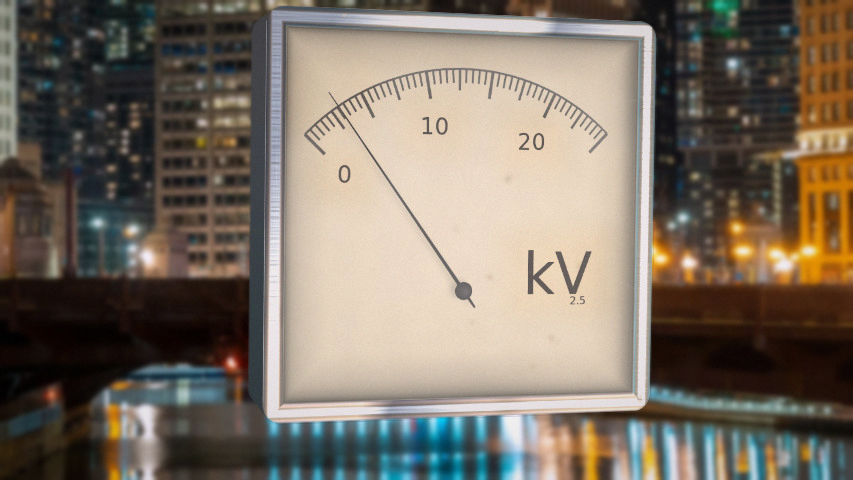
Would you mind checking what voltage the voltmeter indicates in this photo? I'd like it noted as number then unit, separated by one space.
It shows 3 kV
